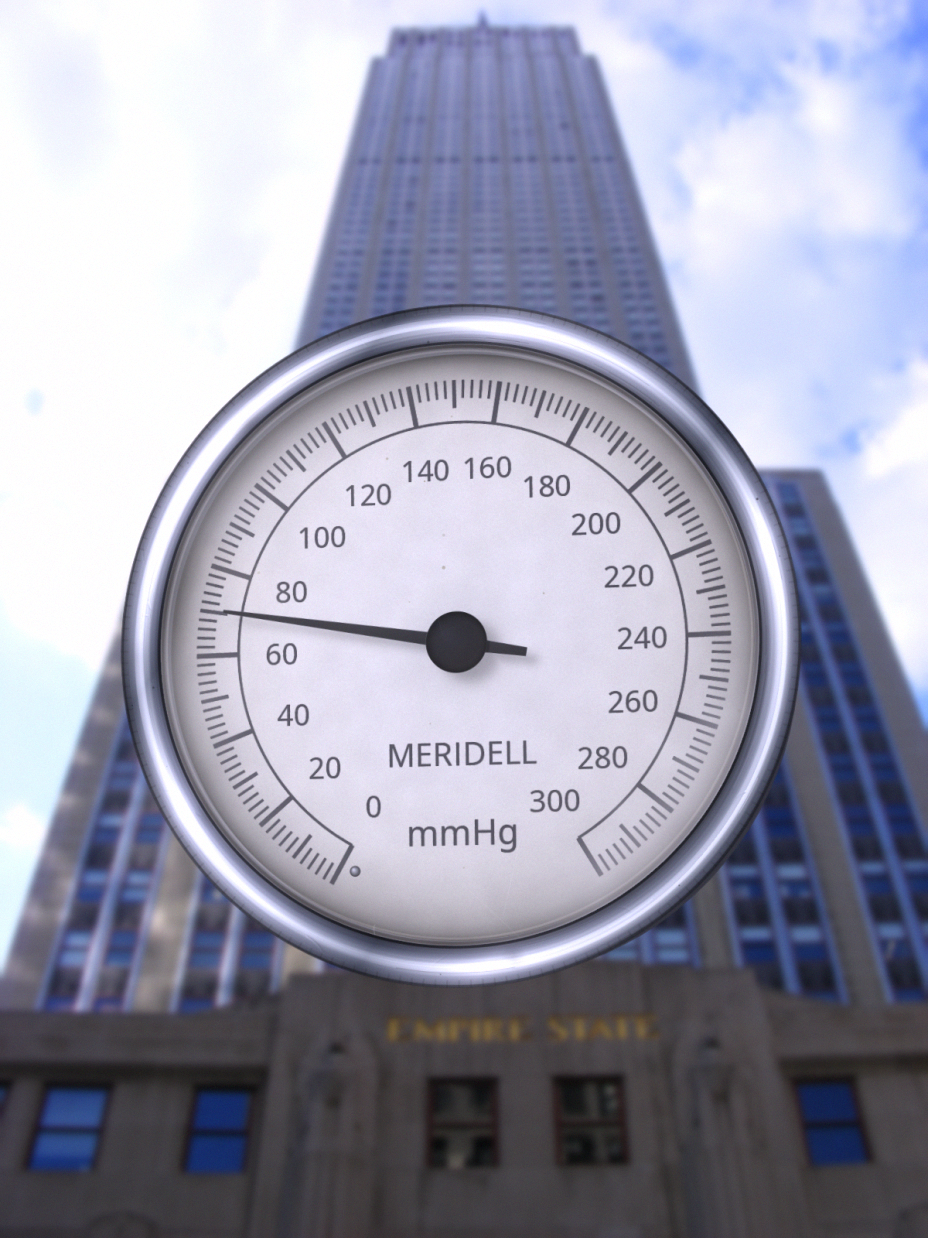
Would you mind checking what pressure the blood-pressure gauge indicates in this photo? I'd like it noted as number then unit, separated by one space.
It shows 70 mmHg
